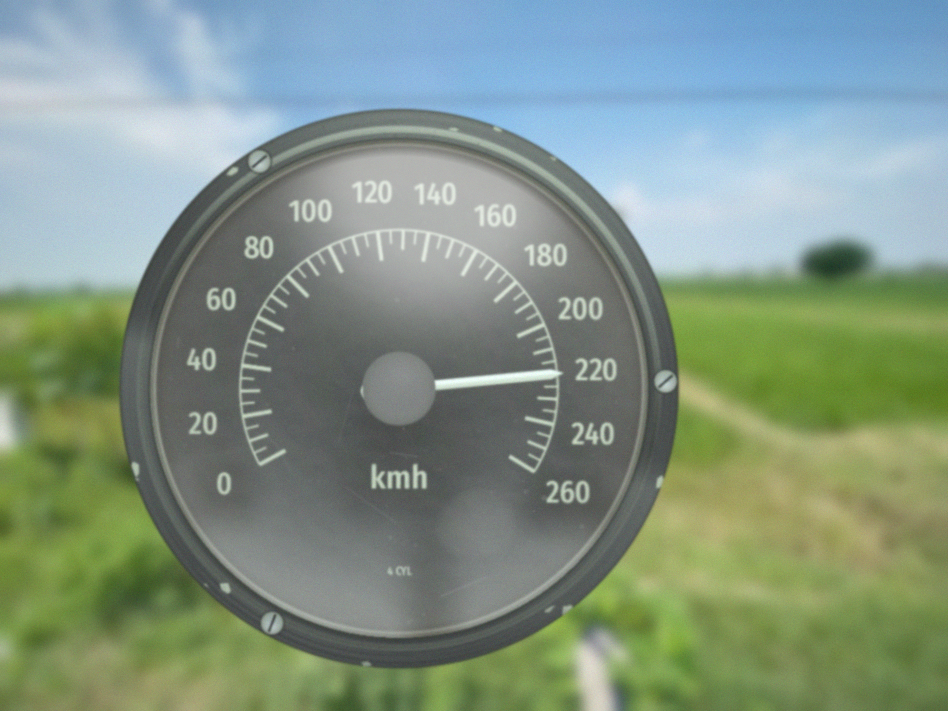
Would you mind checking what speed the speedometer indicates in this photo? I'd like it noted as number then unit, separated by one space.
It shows 220 km/h
